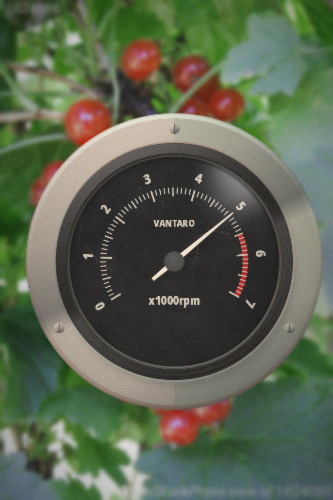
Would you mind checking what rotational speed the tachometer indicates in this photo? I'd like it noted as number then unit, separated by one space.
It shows 5000 rpm
